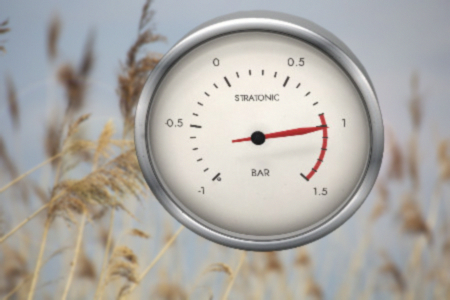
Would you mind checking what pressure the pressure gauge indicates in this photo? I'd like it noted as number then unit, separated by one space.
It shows 1 bar
